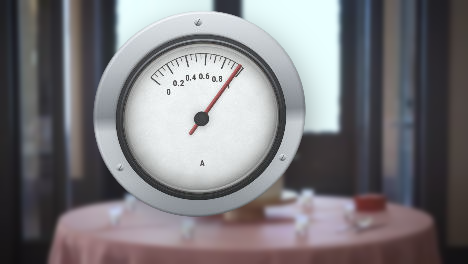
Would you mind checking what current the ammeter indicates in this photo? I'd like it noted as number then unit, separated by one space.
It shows 0.95 A
